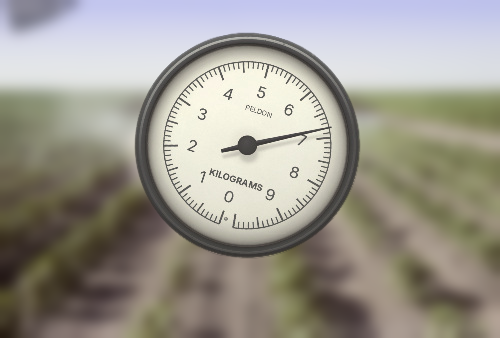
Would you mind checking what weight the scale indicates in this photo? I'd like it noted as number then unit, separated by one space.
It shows 6.8 kg
